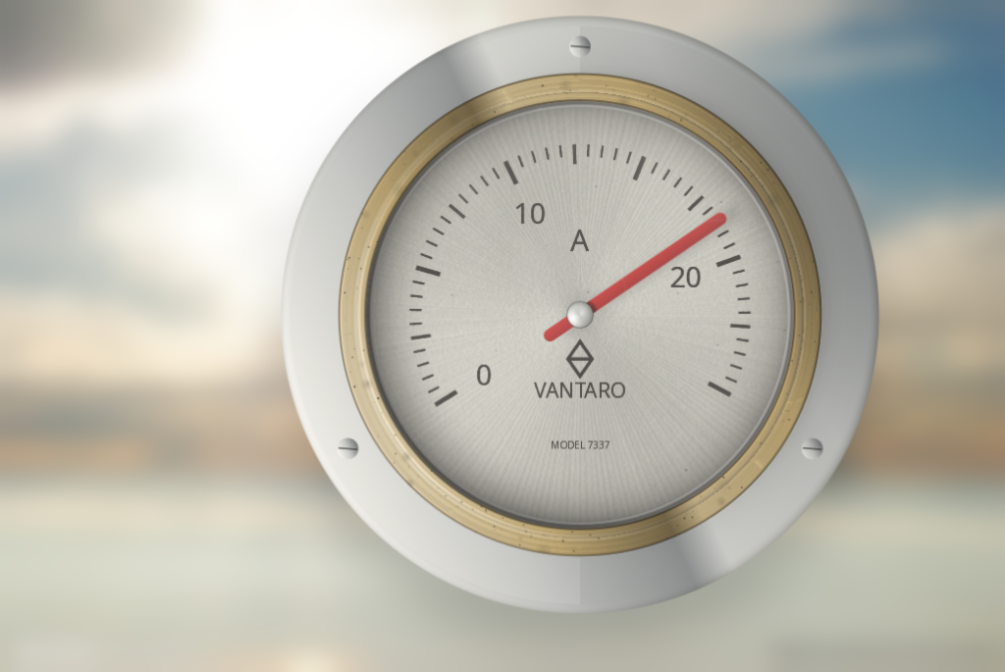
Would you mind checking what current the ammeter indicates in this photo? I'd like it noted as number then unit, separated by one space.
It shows 18.5 A
